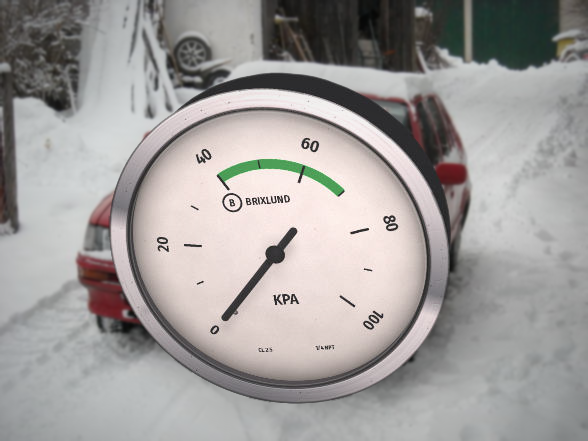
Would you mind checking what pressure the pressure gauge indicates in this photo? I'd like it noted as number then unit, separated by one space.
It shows 0 kPa
